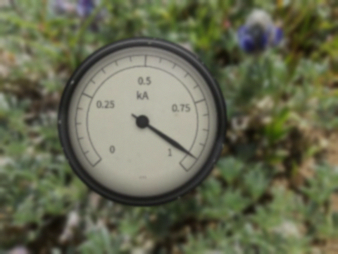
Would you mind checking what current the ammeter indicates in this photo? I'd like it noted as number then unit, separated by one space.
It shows 0.95 kA
